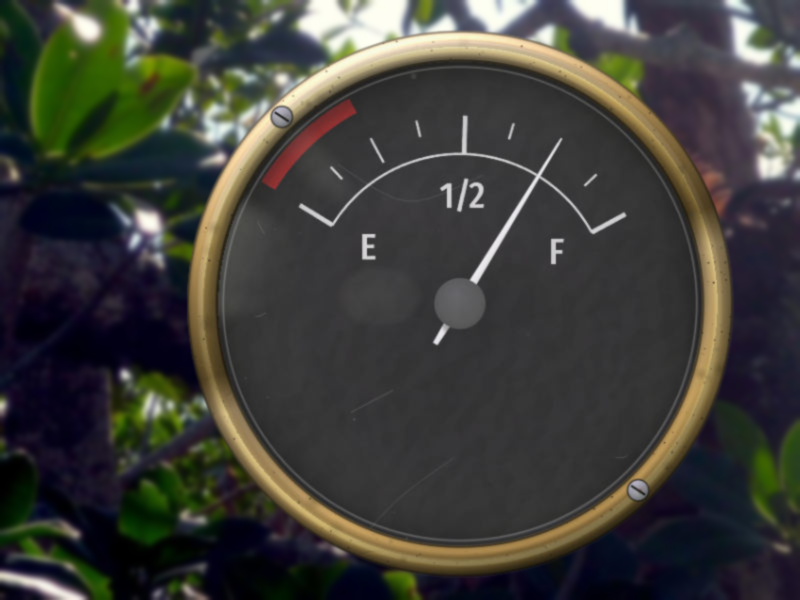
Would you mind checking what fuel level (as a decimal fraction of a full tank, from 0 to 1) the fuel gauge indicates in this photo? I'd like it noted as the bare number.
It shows 0.75
